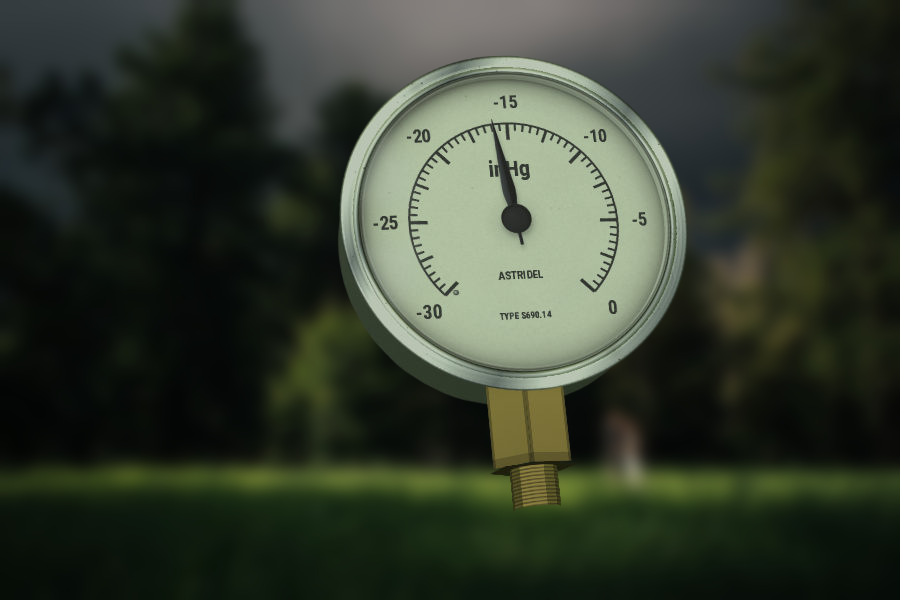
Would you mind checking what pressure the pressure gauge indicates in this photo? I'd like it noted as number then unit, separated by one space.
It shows -16 inHg
